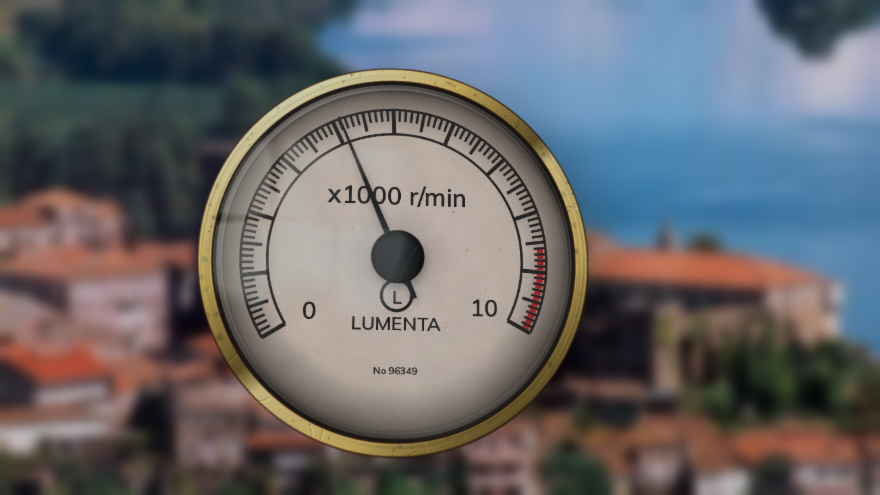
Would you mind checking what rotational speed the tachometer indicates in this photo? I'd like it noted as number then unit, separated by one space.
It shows 4100 rpm
